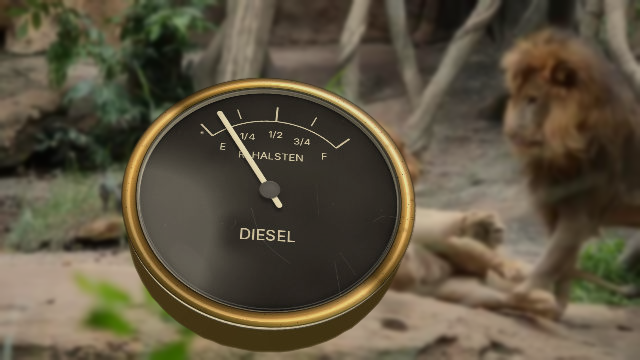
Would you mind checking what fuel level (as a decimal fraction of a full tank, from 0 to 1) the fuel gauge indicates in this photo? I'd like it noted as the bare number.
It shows 0.125
